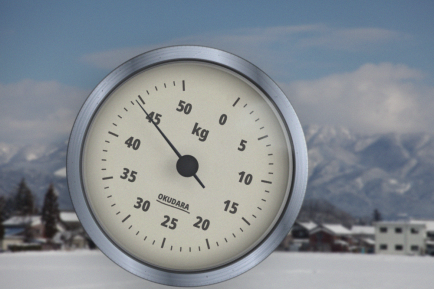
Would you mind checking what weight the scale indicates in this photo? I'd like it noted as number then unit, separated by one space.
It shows 44.5 kg
